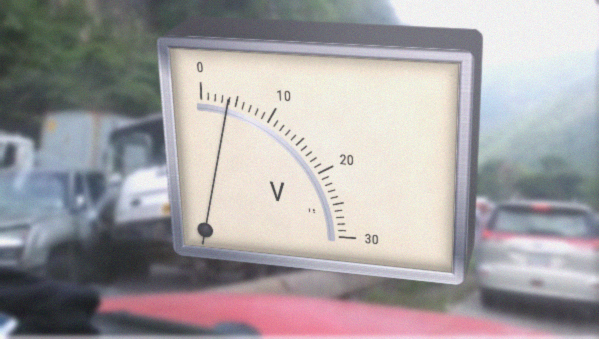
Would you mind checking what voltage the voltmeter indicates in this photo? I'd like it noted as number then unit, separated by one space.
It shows 4 V
